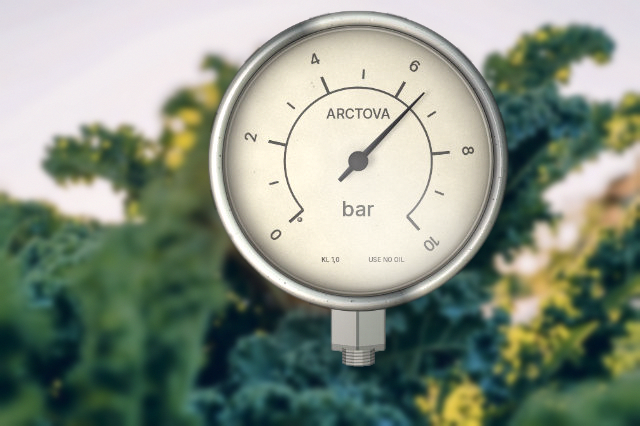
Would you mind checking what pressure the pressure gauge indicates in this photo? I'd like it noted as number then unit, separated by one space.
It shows 6.5 bar
